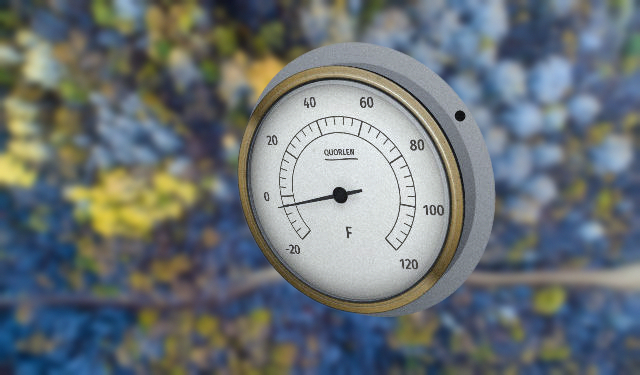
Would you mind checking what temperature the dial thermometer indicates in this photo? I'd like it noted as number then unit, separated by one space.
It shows -4 °F
